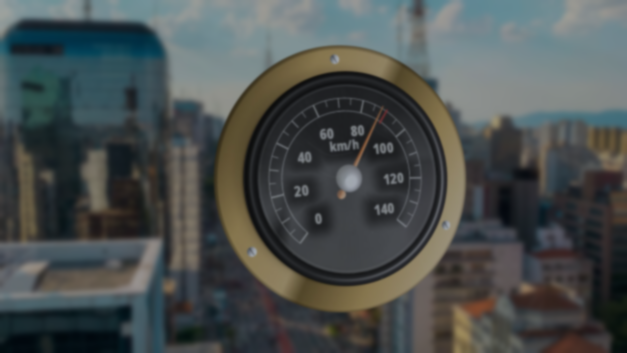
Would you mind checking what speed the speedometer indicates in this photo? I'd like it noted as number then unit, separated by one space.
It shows 87.5 km/h
